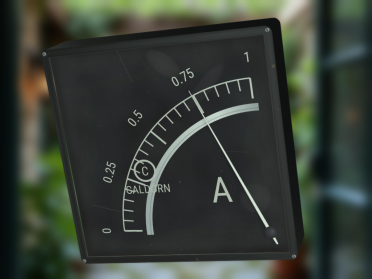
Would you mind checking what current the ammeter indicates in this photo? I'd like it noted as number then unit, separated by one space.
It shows 0.75 A
